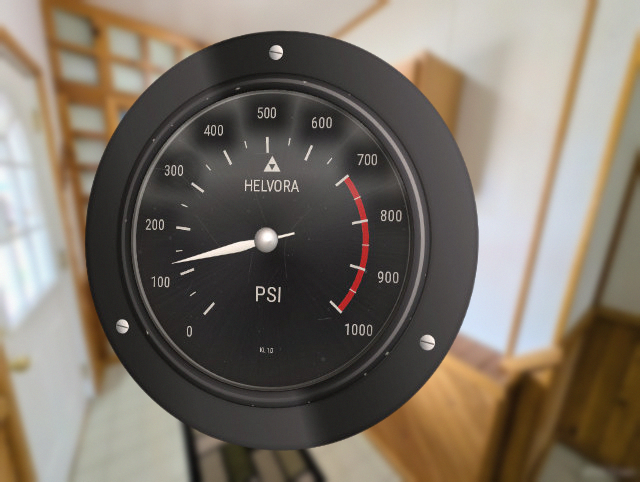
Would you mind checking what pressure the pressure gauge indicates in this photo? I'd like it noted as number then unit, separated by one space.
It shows 125 psi
